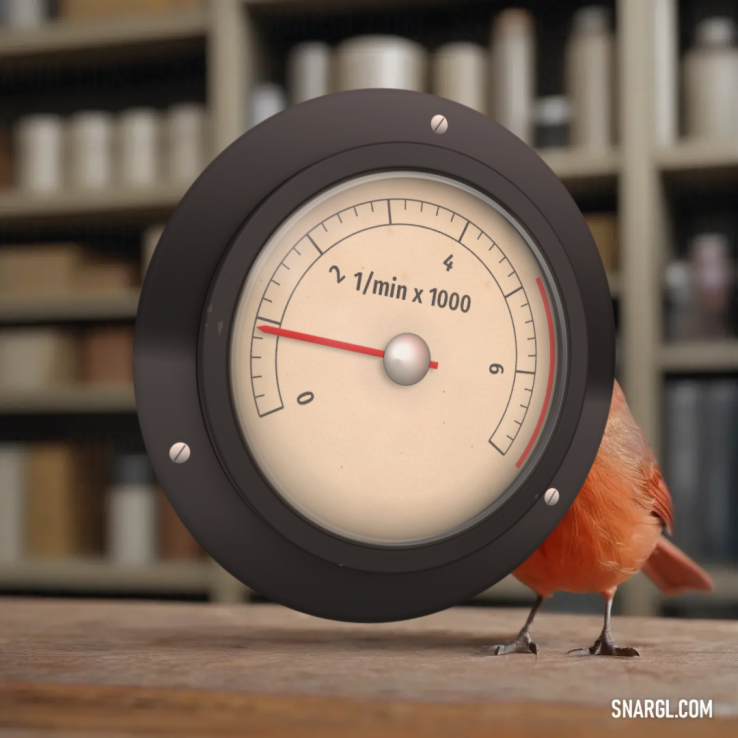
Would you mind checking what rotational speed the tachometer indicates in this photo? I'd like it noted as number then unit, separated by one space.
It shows 900 rpm
